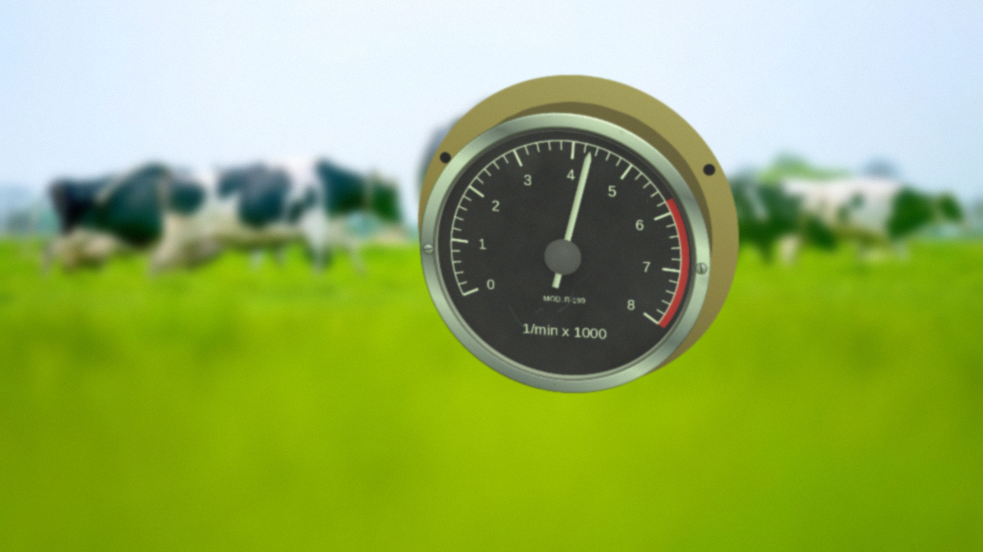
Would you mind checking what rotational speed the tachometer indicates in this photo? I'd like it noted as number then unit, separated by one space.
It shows 4300 rpm
